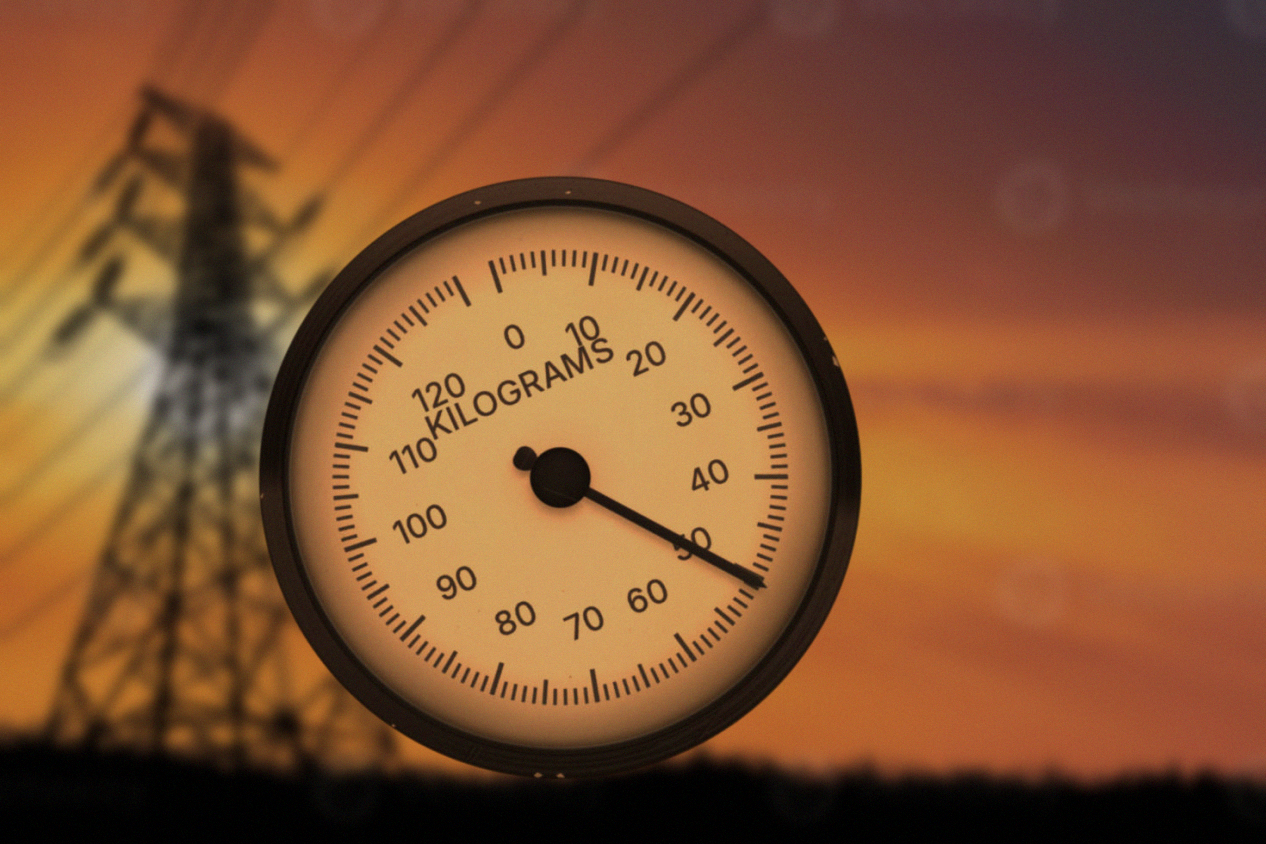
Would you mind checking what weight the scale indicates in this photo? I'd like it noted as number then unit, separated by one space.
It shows 50.5 kg
